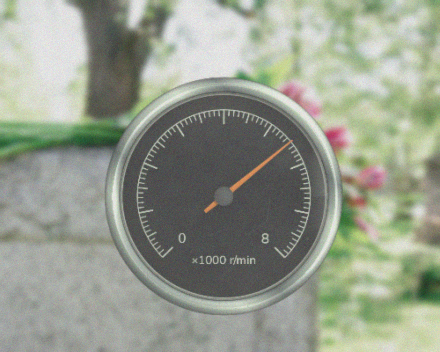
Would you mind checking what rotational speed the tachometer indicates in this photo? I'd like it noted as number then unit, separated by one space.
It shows 5500 rpm
